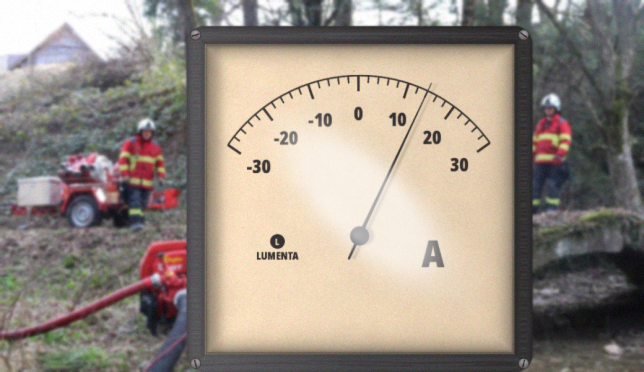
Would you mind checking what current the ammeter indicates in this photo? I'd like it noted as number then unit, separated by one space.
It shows 14 A
